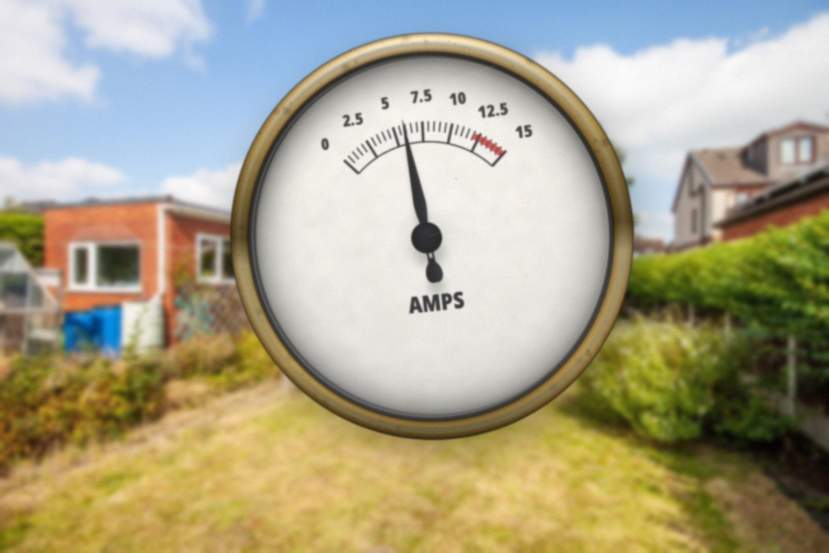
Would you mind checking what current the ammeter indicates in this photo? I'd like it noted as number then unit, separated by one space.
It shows 6 A
